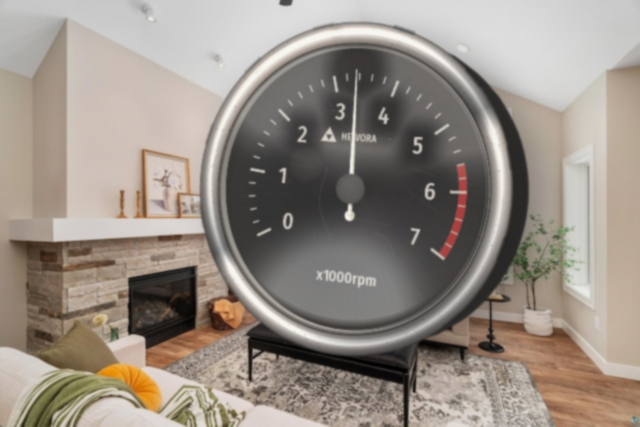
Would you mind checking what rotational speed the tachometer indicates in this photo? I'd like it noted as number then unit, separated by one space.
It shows 3400 rpm
